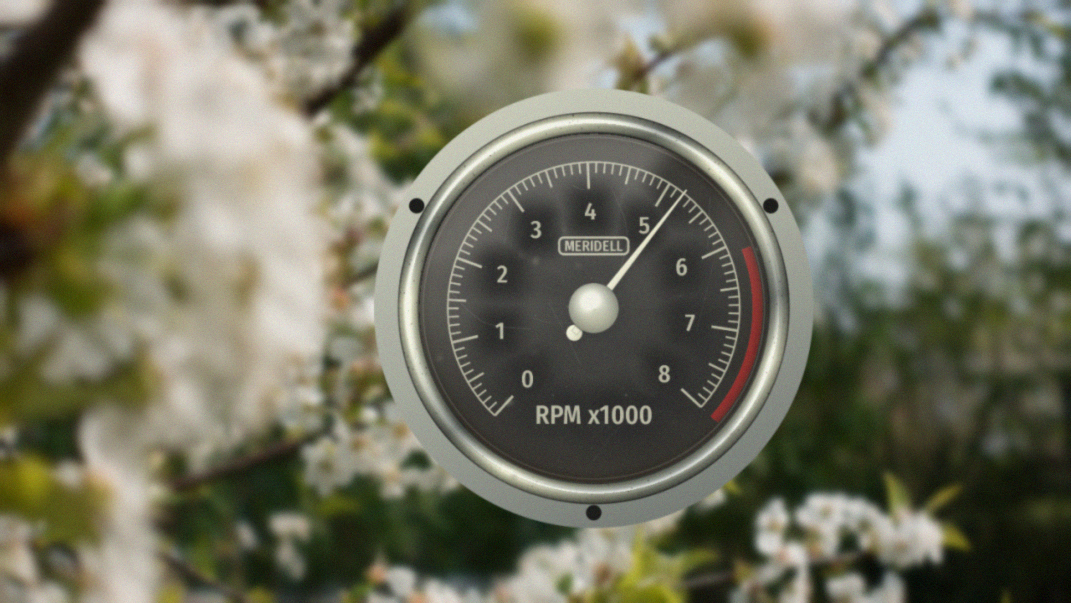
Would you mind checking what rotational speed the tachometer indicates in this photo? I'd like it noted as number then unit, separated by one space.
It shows 5200 rpm
